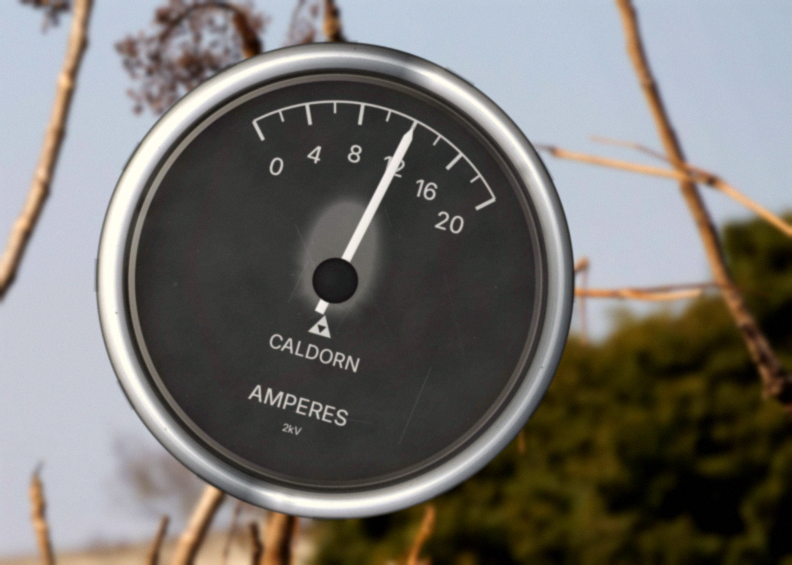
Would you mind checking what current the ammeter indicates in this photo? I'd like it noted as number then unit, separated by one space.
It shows 12 A
